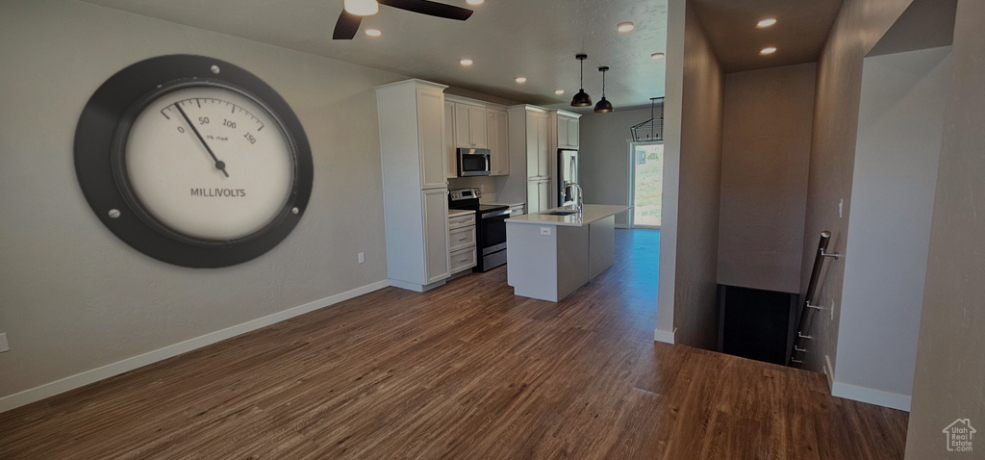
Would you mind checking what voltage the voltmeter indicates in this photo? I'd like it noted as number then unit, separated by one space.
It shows 20 mV
